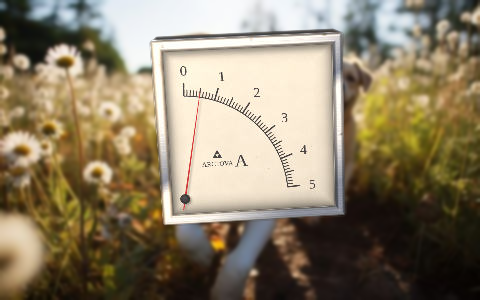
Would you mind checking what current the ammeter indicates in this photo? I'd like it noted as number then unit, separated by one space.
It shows 0.5 A
